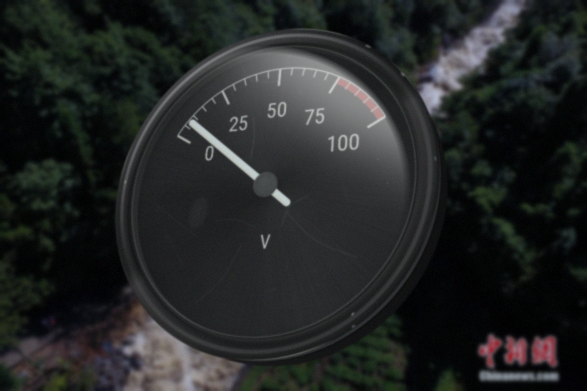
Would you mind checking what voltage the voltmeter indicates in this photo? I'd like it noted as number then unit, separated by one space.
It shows 7.5 V
